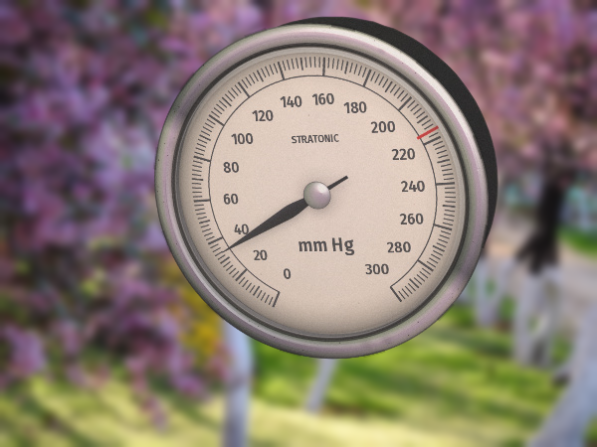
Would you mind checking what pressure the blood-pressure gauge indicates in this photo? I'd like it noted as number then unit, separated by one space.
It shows 34 mmHg
